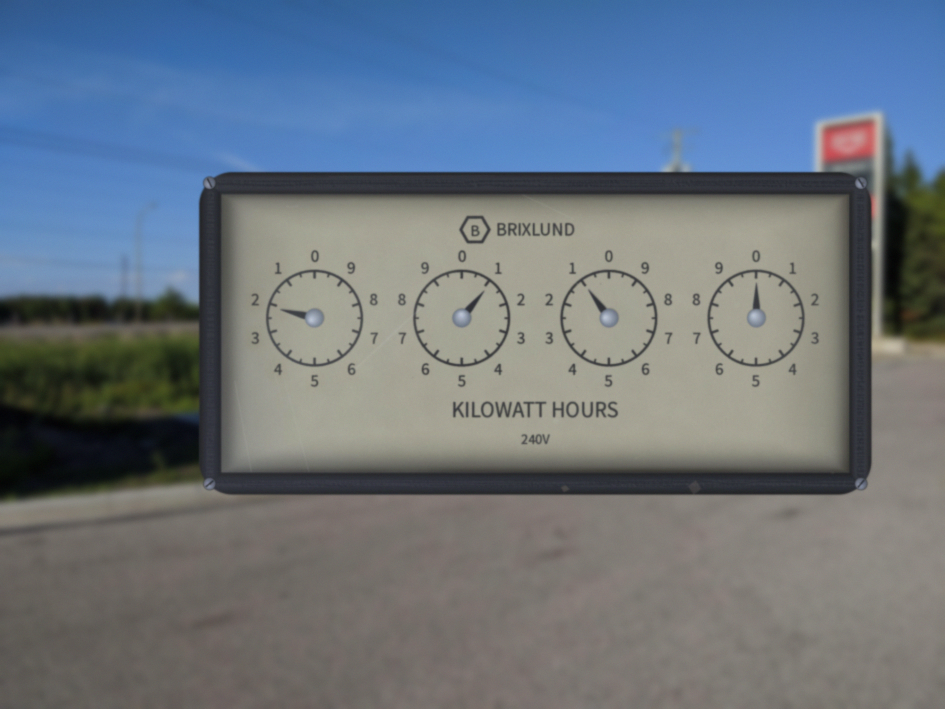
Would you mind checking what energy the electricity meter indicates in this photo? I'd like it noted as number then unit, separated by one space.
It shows 2110 kWh
